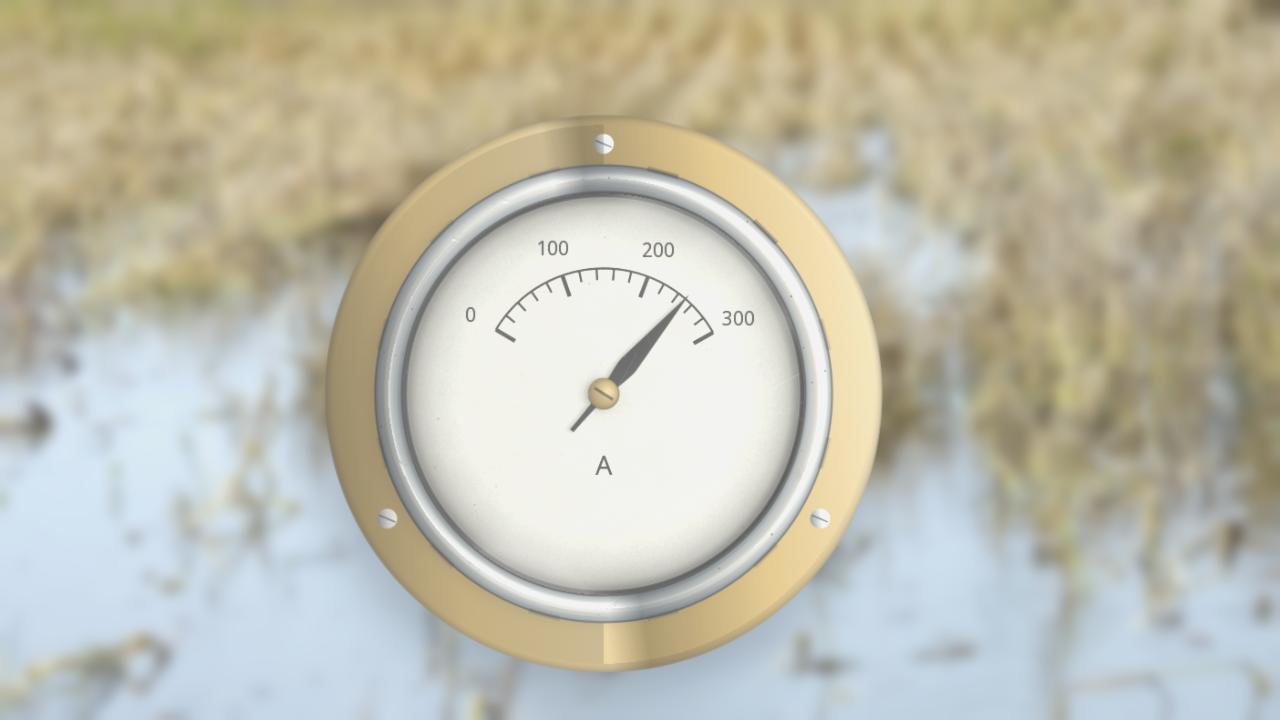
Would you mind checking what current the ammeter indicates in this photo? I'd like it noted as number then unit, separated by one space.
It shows 250 A
